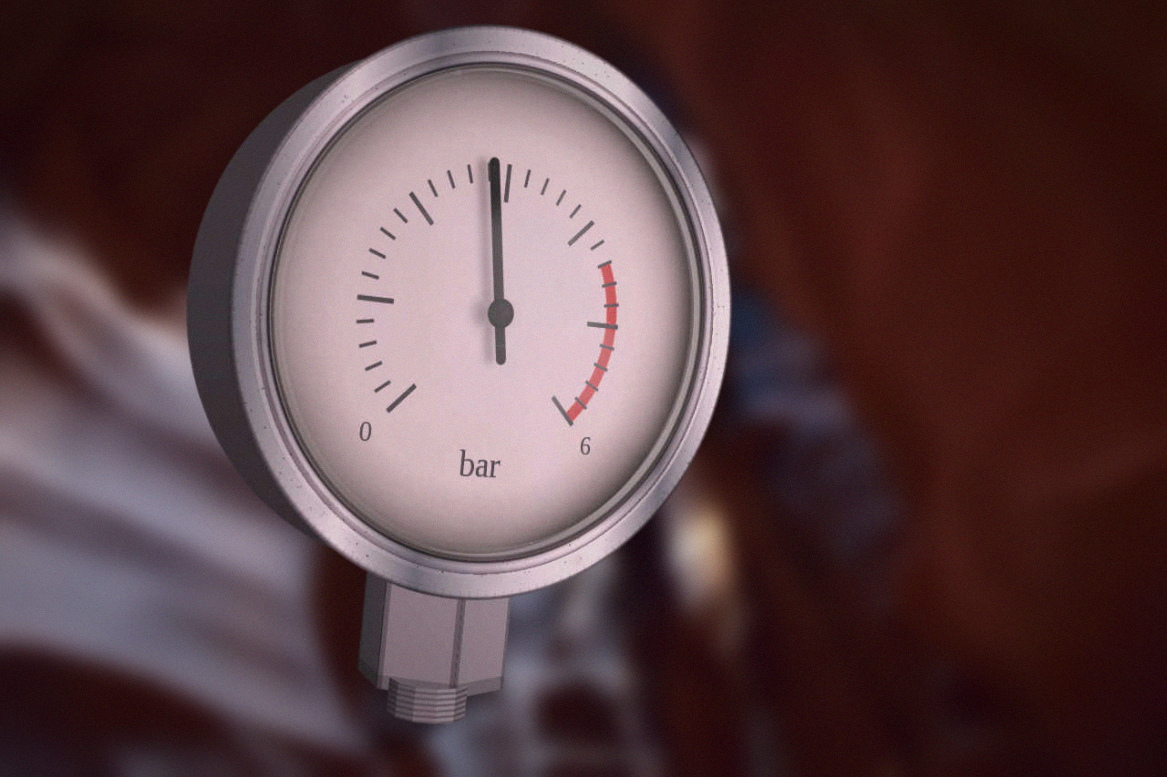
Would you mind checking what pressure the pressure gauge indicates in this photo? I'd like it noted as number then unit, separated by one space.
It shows 2.8 bar
